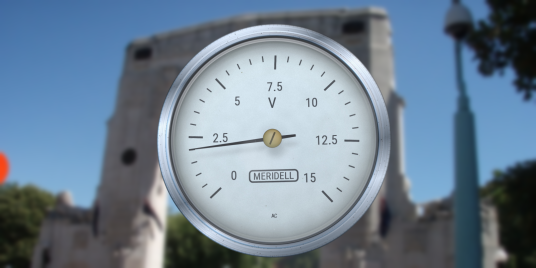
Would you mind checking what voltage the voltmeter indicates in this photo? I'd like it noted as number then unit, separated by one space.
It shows 2 V
